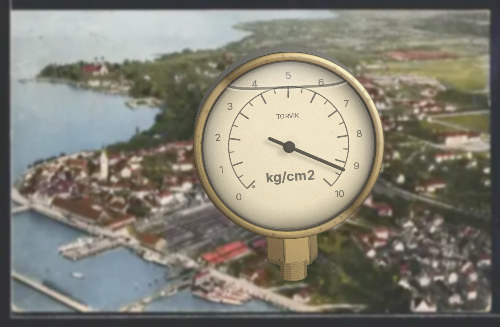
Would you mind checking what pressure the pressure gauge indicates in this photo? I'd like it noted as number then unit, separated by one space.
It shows 9.25 kg/cm²
